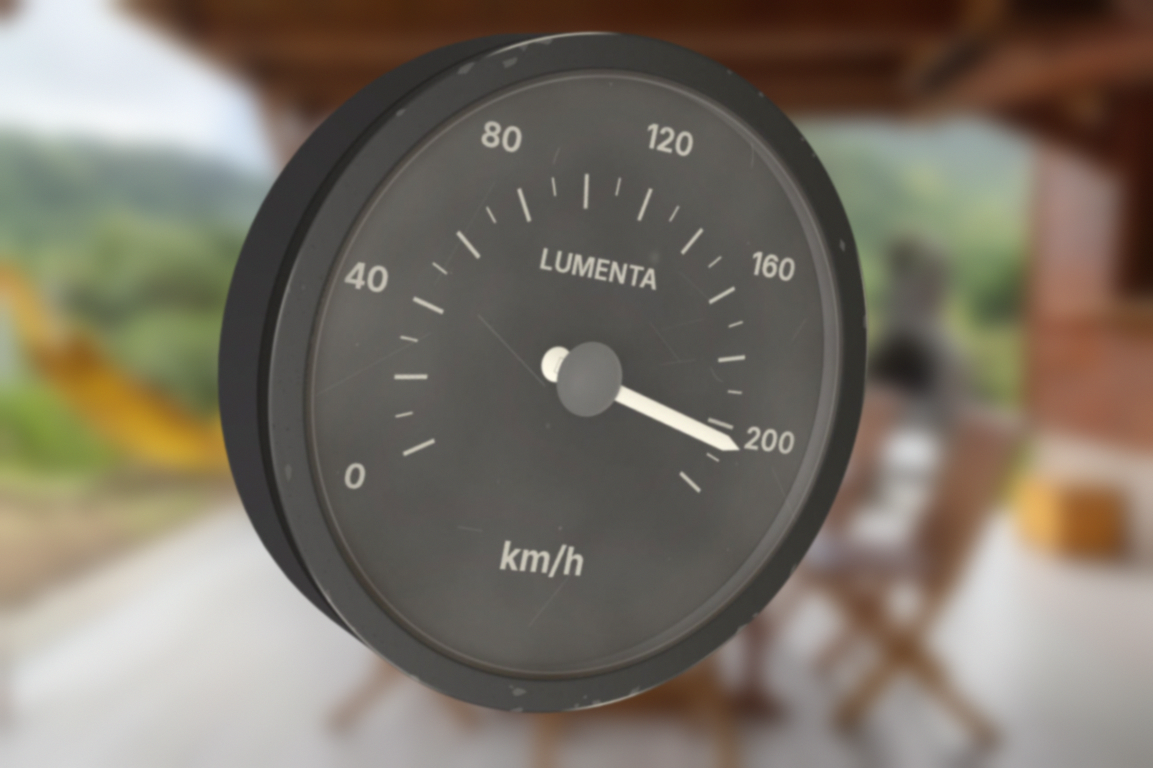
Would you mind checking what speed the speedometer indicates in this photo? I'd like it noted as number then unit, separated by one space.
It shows 205 km/h
